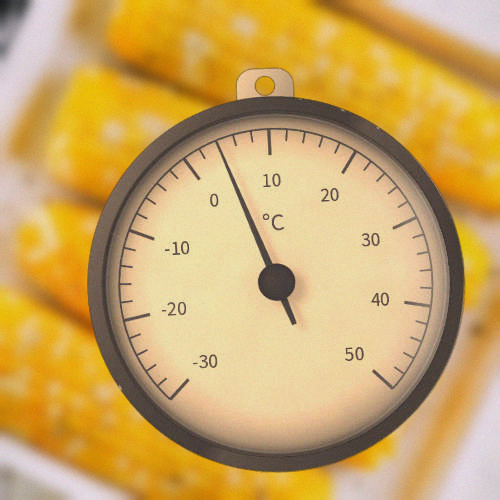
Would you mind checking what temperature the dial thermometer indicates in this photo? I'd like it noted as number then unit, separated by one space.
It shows 4 °C
